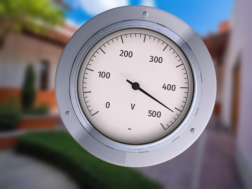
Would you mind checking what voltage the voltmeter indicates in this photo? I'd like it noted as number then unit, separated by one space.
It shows 460 V
